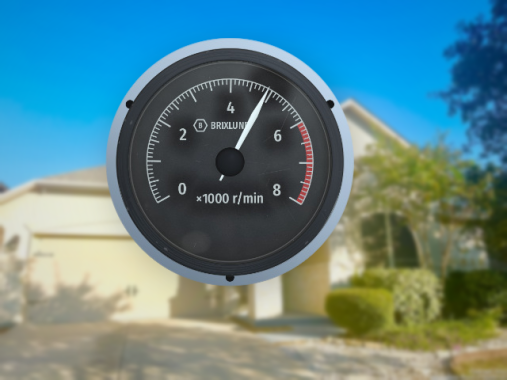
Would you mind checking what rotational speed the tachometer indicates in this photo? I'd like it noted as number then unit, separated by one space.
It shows 4900 rpm
